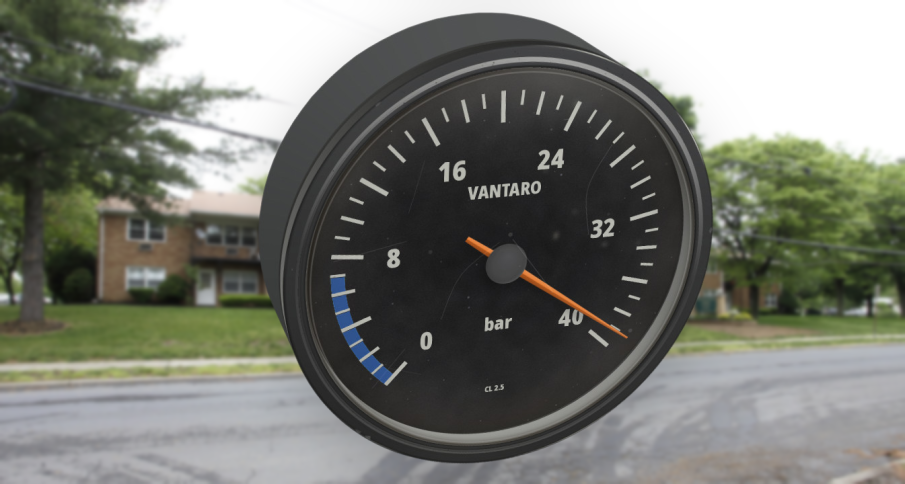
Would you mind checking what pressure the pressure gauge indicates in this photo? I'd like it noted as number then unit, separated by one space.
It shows 39 bar
